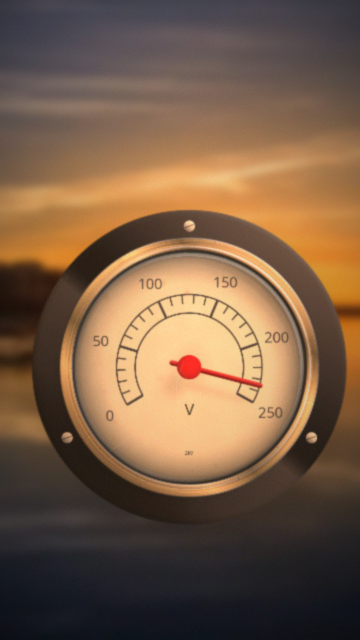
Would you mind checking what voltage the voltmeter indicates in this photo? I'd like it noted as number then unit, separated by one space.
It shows 235 V
